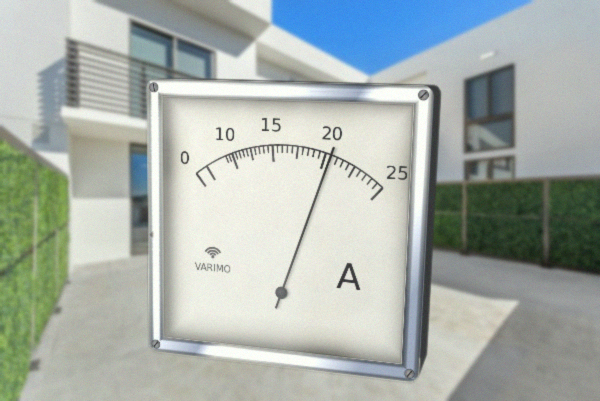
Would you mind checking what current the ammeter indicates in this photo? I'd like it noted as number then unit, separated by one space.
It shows 20.5 A
